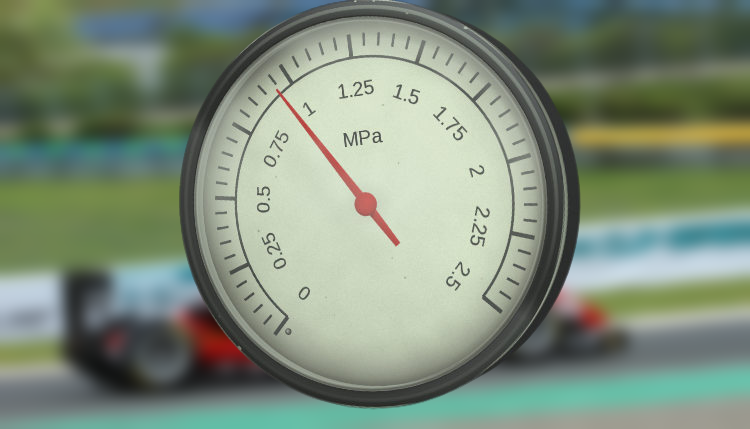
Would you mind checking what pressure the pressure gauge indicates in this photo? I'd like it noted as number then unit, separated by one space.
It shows 0.95 MPa
